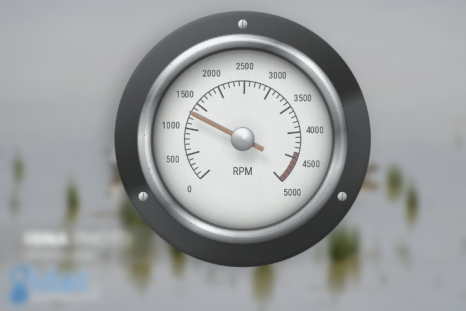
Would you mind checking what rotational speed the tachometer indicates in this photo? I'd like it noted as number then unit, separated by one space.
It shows 1300 rpm
